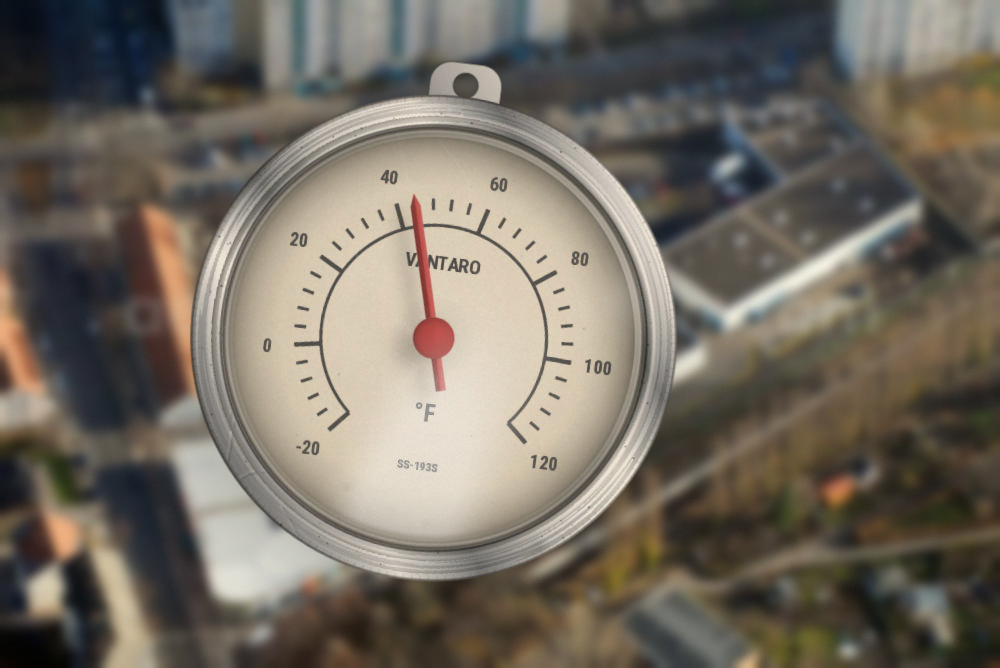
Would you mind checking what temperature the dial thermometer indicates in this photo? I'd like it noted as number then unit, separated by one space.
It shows 44 °F
